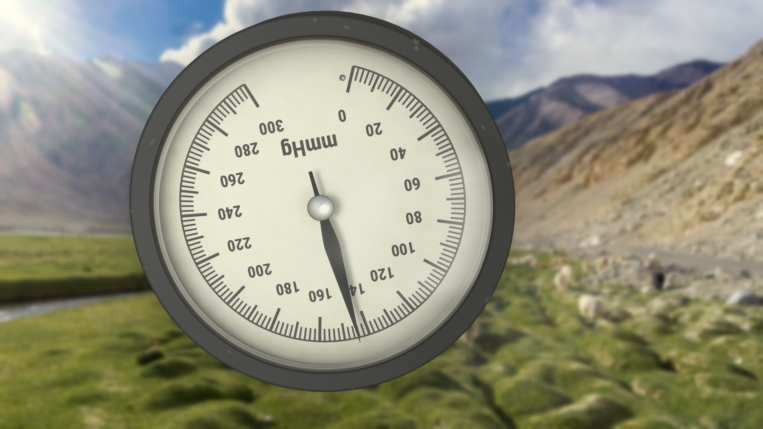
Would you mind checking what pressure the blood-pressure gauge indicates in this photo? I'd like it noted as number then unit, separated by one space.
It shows 144 mmHg
